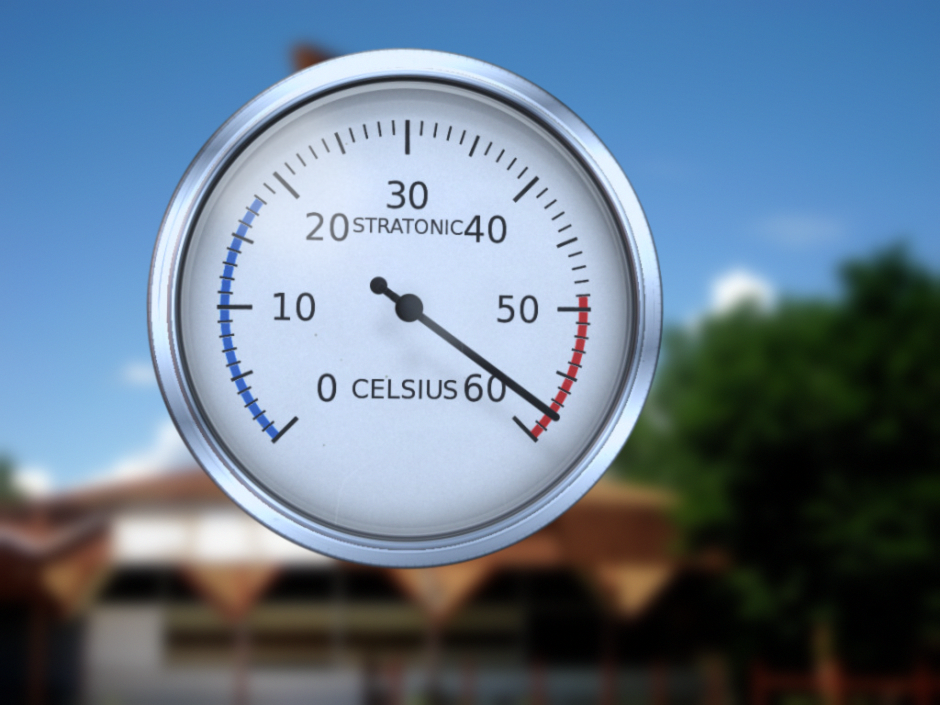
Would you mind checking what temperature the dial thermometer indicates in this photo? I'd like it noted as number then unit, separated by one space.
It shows 58 °C
